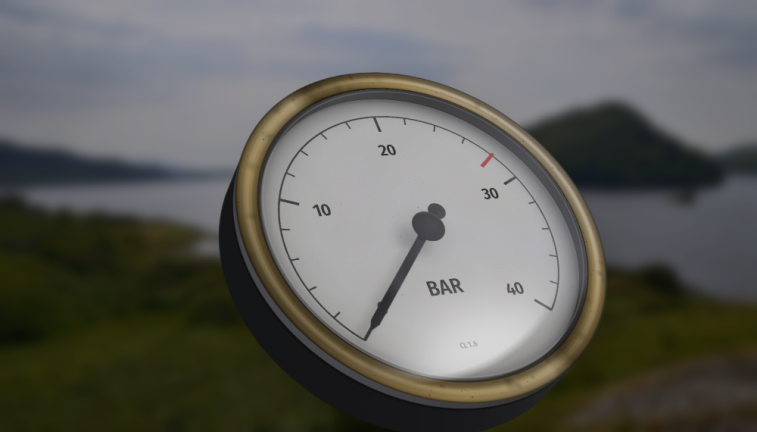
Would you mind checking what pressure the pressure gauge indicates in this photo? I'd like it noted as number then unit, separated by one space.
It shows 0 bar
